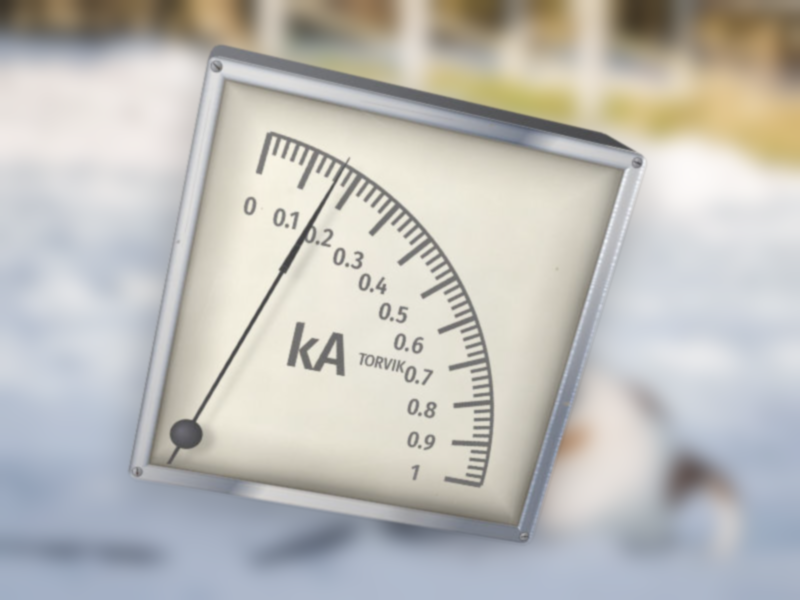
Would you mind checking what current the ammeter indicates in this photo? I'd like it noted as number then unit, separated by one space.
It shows 0.16 kA
